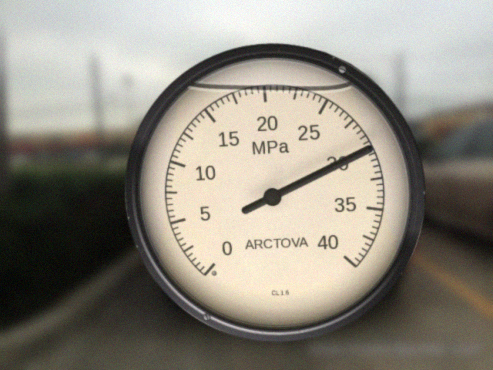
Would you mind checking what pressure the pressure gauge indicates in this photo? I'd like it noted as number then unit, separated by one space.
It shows 30 MPa
